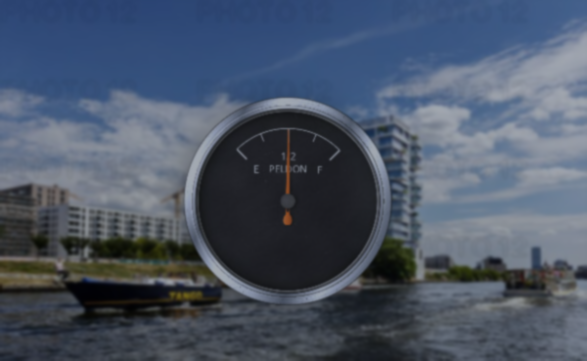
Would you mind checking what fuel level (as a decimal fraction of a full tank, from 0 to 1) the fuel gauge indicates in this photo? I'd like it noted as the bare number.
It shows 0.5
